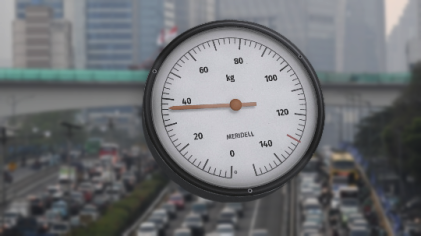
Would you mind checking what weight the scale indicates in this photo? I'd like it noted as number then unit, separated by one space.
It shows 36 kg
